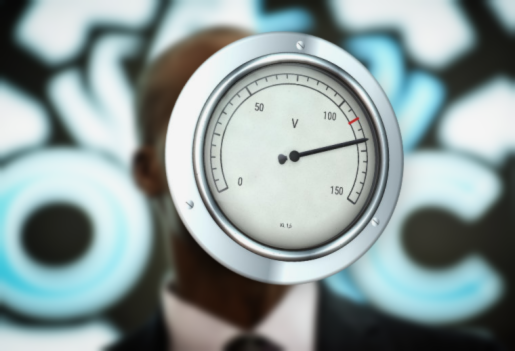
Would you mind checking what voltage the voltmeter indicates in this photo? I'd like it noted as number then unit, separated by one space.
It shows 120 V
